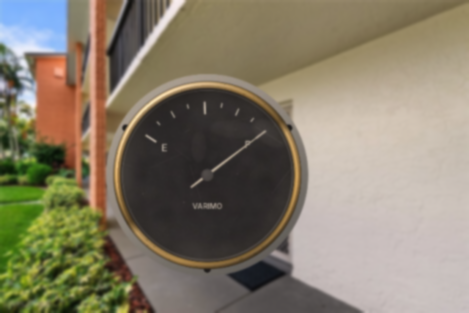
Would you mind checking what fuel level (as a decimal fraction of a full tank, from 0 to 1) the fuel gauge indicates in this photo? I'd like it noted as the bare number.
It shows 1
